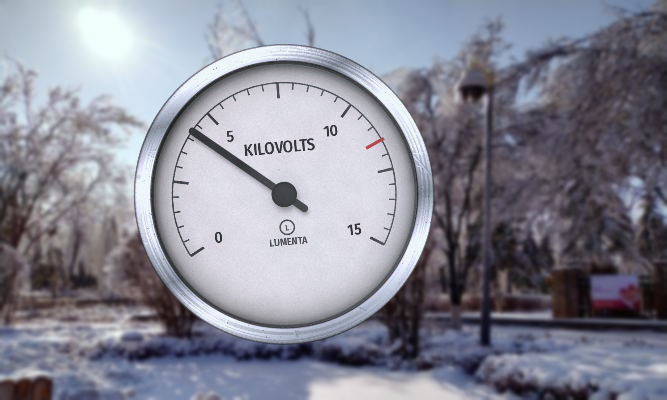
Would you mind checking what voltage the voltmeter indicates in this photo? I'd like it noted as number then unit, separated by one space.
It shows 4.25 kV
